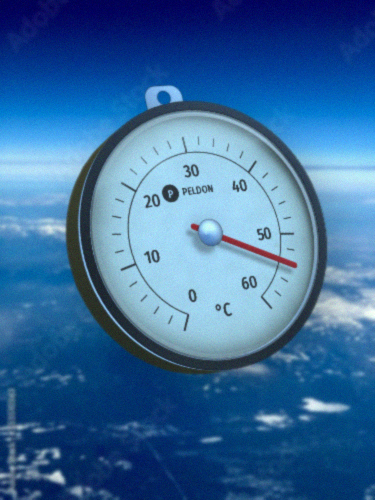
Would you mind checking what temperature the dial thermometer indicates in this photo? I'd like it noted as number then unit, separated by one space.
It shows 54 °C
